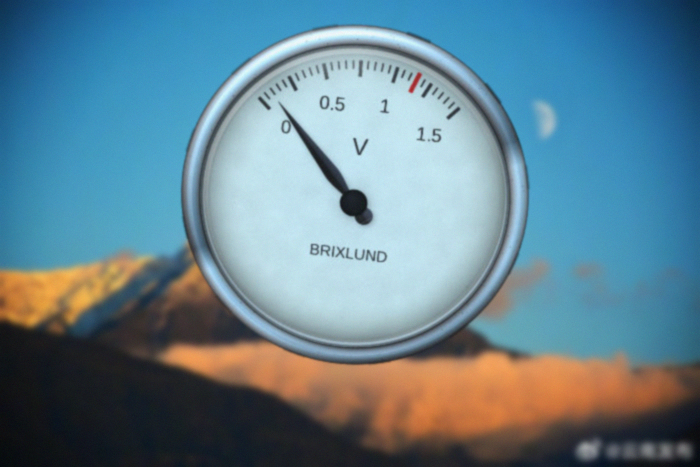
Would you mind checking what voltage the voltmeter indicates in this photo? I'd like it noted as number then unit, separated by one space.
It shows 0.1 V
